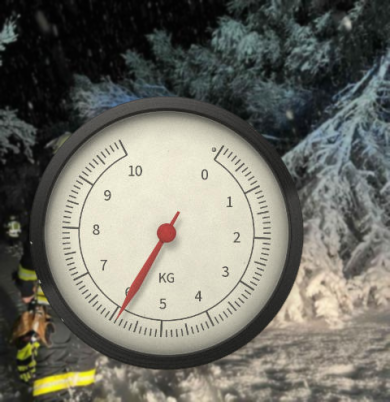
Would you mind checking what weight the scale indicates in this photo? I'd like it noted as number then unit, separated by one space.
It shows 5.9 kg
